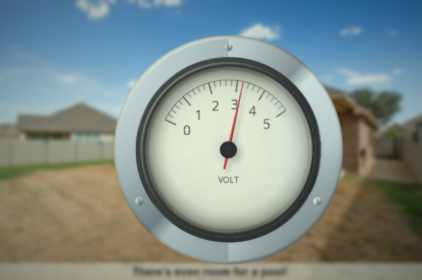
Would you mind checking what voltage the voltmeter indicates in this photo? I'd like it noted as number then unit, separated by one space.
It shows 3.2 V
